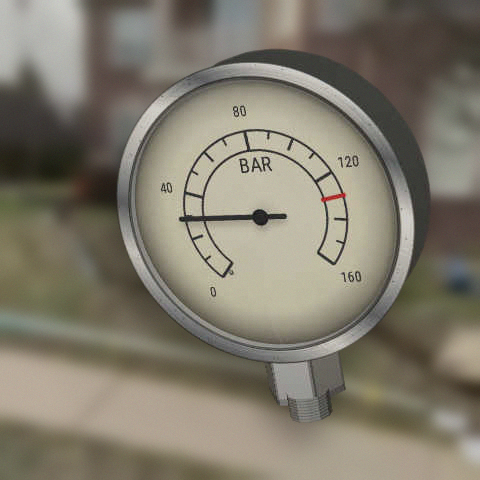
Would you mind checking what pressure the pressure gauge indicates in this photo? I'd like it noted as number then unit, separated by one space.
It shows 30 bar
